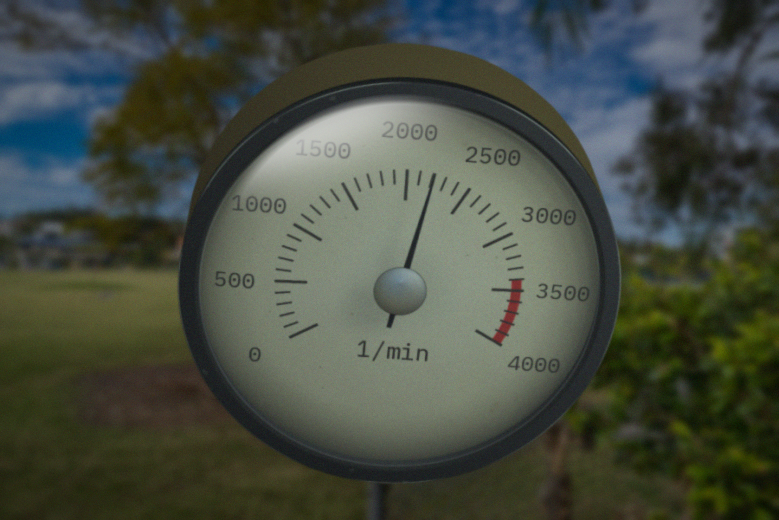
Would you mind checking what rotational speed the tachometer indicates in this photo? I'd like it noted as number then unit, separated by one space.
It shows 2200 rpm
